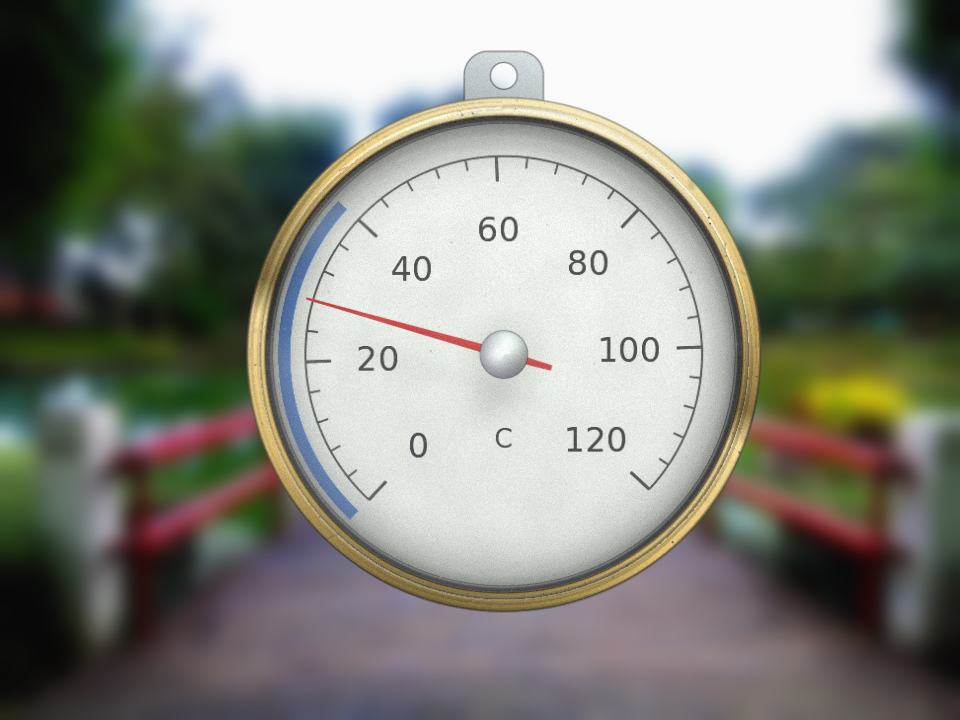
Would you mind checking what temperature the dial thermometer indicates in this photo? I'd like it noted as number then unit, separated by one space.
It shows 28 °C
